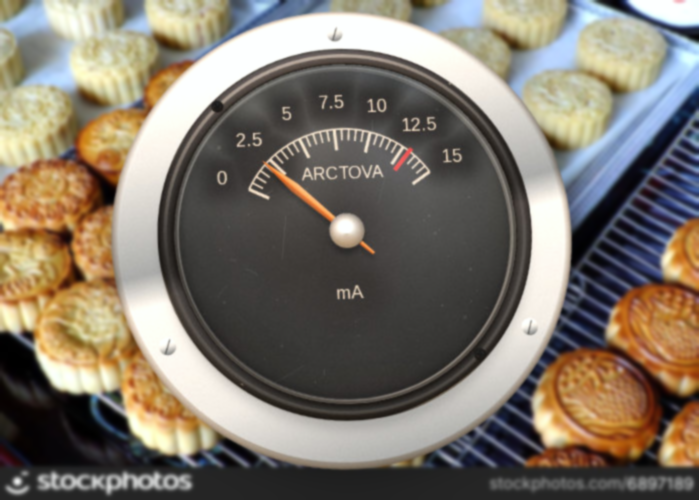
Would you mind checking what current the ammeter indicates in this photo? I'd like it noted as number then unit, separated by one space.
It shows 2 mA
